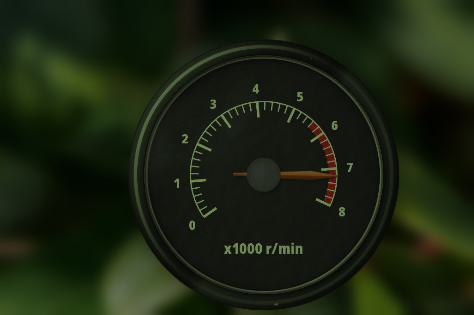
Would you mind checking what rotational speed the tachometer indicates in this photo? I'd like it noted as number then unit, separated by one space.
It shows 7200 rpm
